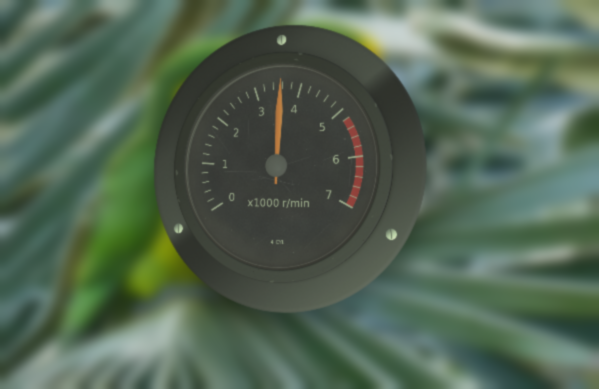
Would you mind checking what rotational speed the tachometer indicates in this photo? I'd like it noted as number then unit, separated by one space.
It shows 3600 rpm
